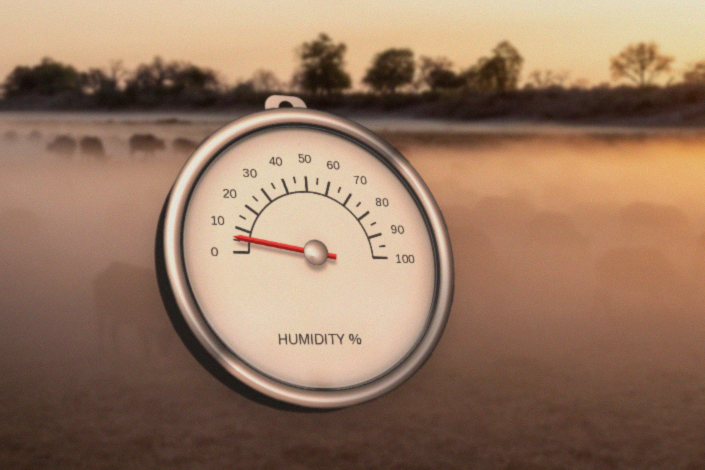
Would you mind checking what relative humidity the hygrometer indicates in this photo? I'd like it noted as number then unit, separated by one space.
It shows 5 %
